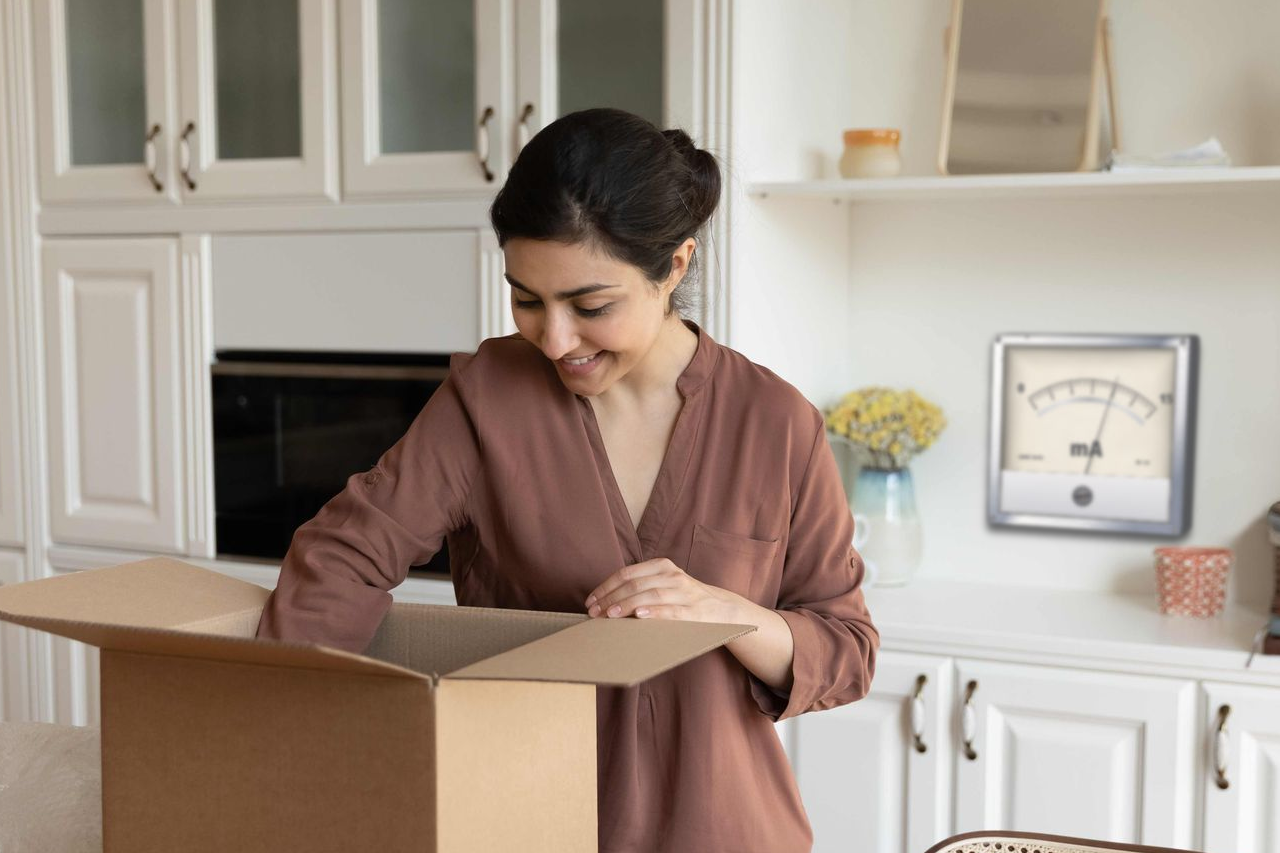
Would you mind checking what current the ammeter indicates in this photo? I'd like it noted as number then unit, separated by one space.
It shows 10 mA
